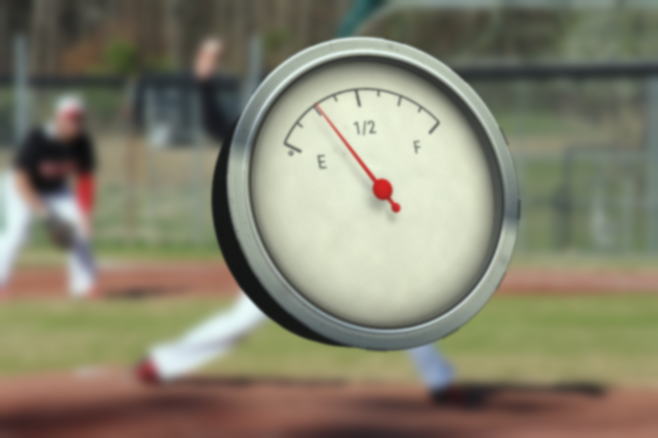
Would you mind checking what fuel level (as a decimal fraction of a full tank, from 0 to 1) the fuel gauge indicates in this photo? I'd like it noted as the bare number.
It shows 0.25
